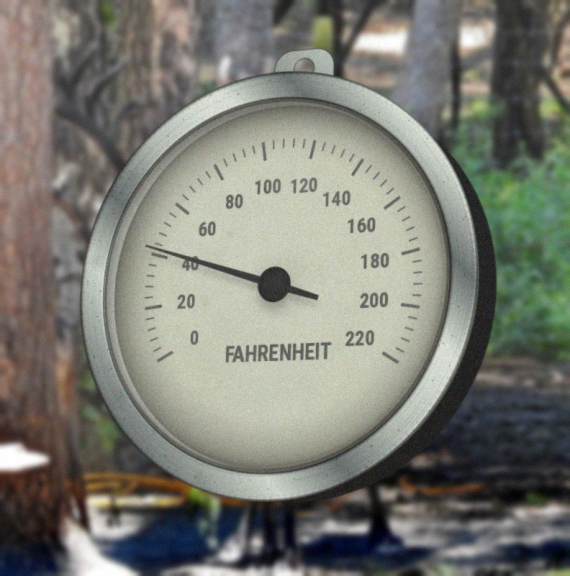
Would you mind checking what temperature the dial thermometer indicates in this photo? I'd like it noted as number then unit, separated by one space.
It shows 42 °F
